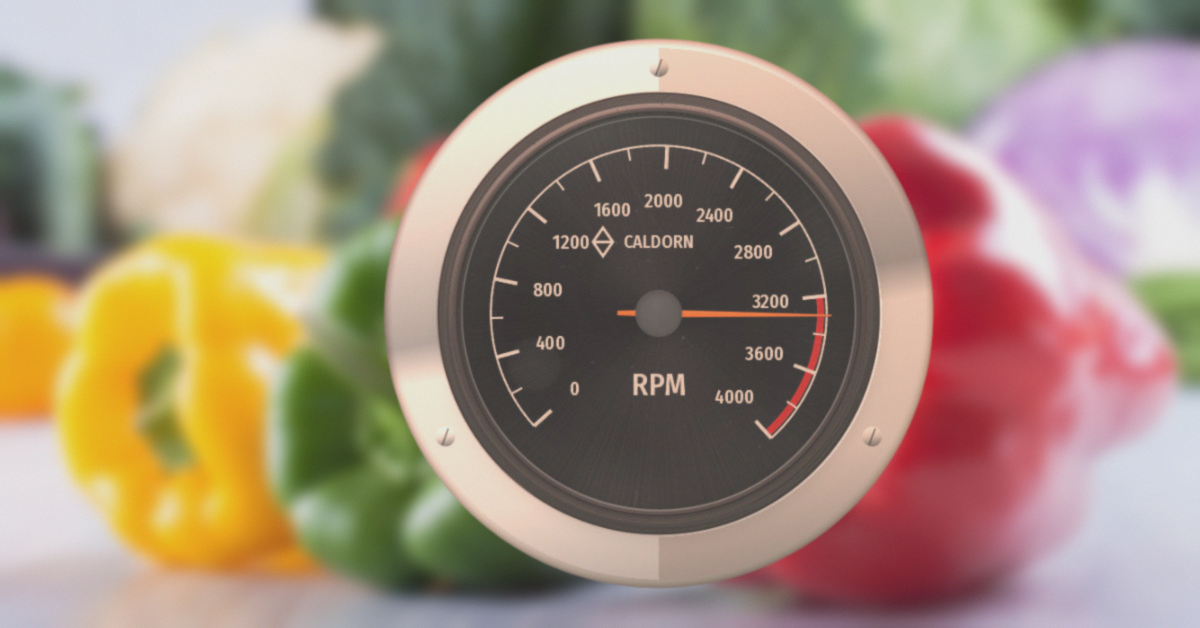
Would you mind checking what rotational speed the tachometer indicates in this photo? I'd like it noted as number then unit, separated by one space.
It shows 3300 rpm
